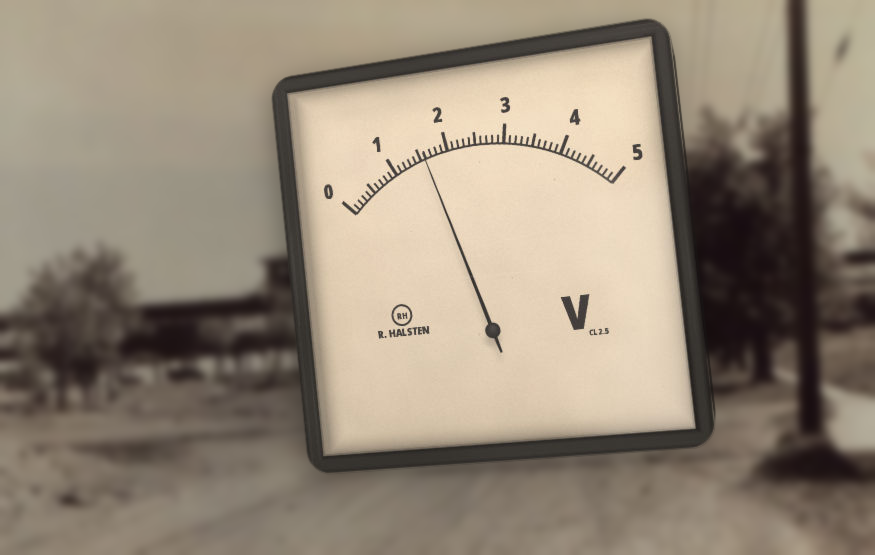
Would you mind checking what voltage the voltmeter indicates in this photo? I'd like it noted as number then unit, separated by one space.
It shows 1.6 V
